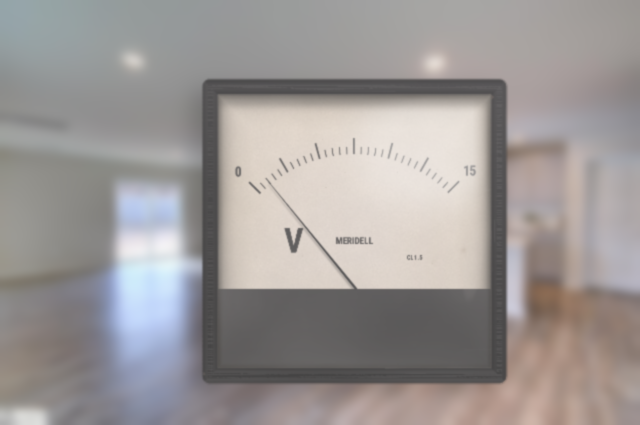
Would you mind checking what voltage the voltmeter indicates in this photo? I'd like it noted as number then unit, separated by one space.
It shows 1 V
